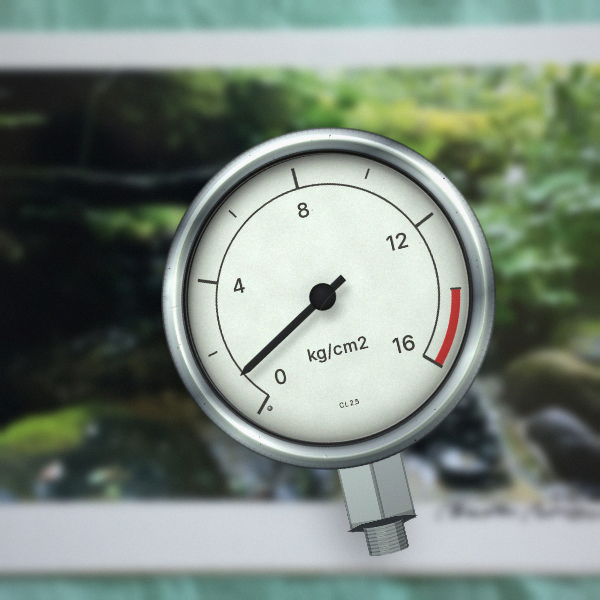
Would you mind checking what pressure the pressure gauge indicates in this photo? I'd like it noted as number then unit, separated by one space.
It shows 1 kg/cm²
